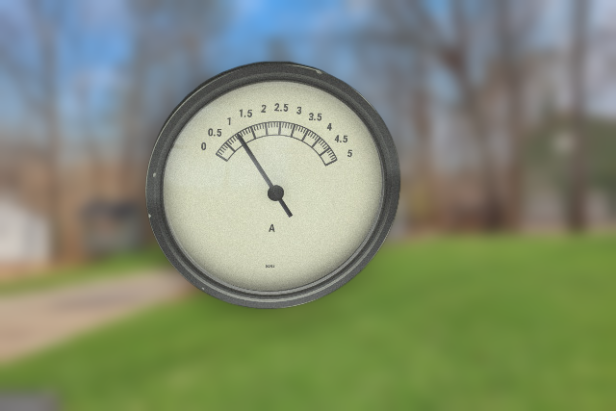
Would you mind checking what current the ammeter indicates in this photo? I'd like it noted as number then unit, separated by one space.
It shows 1 A
